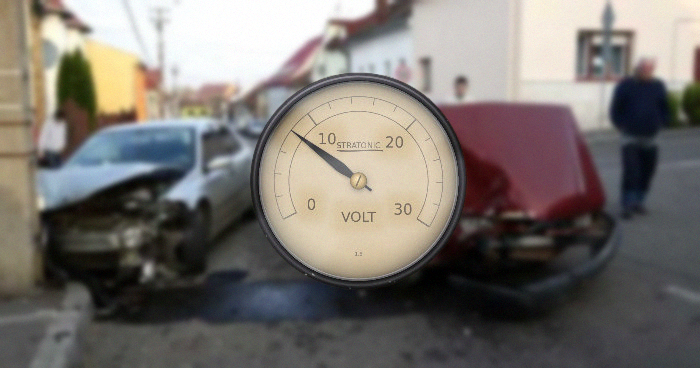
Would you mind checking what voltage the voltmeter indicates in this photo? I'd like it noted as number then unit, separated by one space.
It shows 8 V
